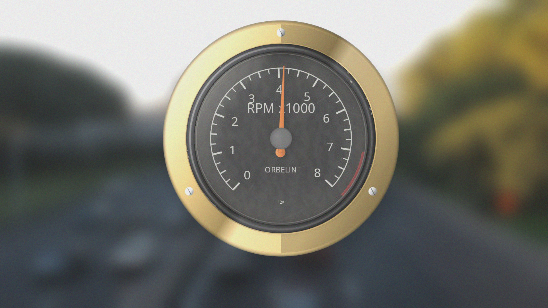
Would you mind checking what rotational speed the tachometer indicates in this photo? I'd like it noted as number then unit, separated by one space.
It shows 4125 rpm
